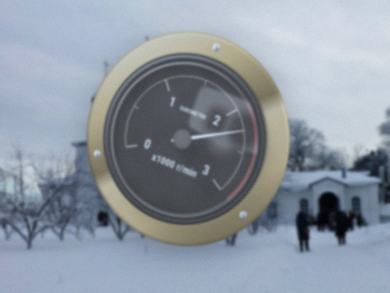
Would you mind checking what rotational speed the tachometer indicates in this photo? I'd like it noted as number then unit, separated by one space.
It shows 2250 rpm
